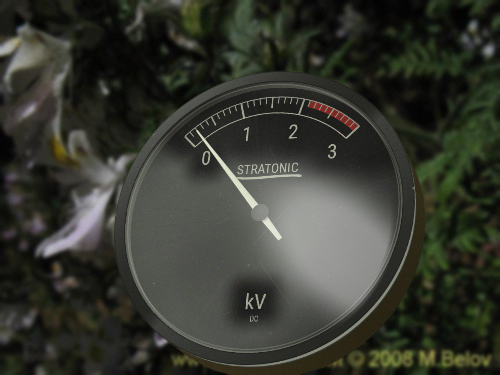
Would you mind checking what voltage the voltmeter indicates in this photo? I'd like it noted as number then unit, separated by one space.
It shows 0.2 kV
